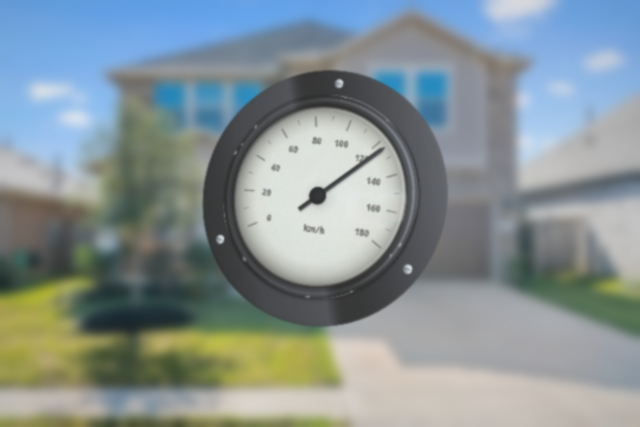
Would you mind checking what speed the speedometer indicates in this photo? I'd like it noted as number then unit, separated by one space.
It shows 125 km/h
